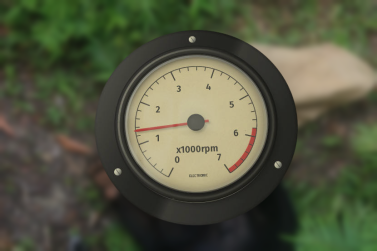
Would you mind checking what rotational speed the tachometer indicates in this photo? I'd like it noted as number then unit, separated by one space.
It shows 1300 rpm
